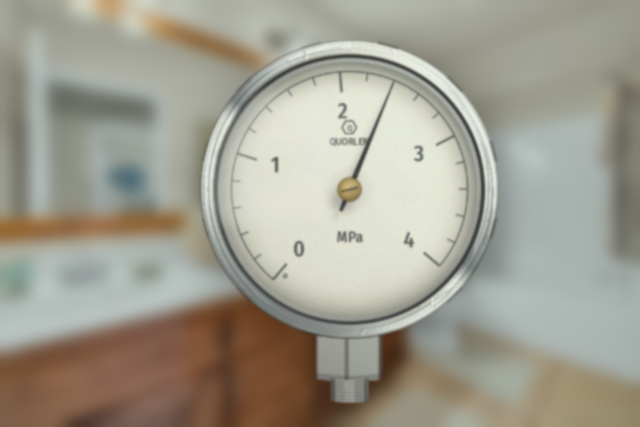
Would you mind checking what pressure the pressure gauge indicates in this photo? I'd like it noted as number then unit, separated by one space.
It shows 2.4 MPa
